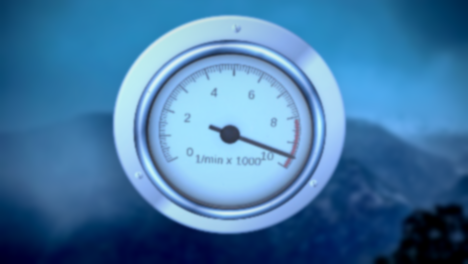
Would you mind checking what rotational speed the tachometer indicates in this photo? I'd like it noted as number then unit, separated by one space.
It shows 9500 rpm
